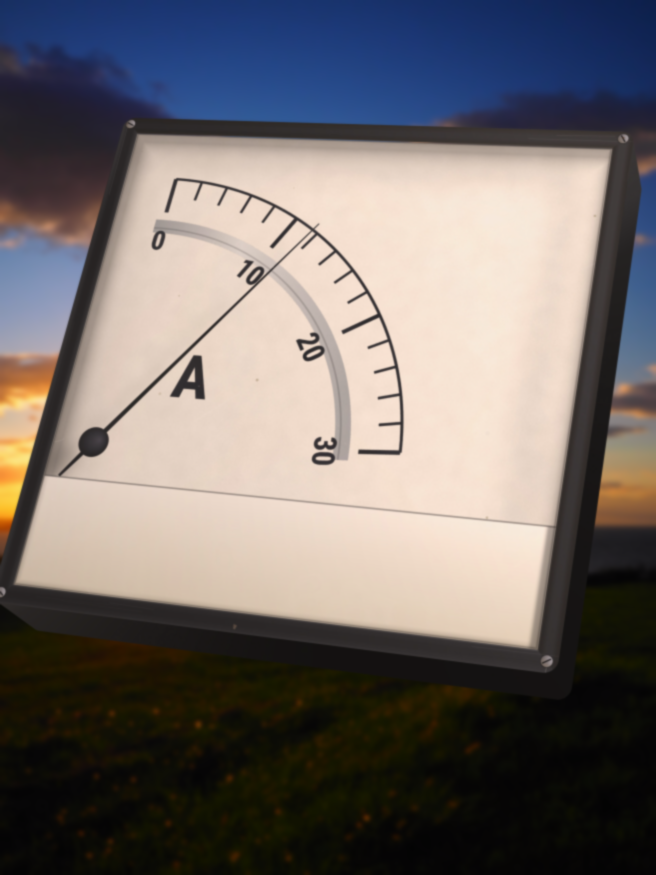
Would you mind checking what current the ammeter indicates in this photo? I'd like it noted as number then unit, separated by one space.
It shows 12 A
